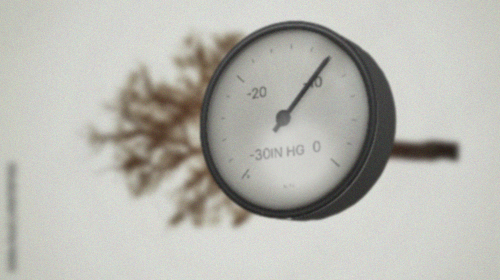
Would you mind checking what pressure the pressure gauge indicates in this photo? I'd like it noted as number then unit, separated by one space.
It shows -10 inHg
